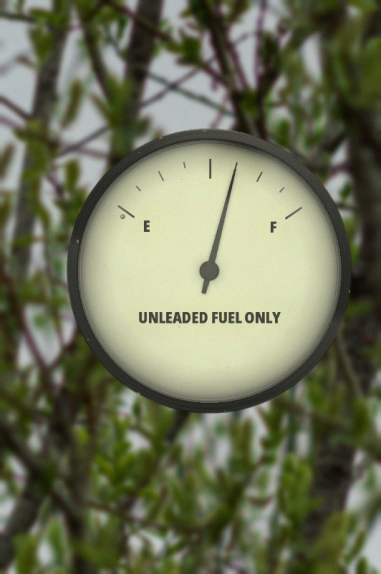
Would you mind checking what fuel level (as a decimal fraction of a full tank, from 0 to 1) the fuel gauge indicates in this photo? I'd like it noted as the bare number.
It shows 0.625
